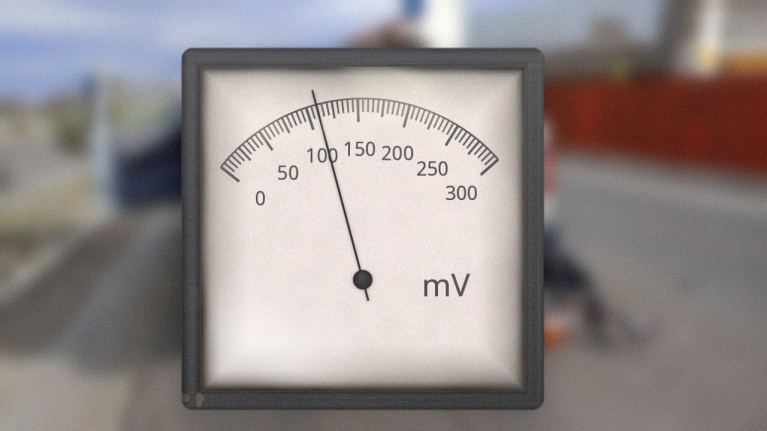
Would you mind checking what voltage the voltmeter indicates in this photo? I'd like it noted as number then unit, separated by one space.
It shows 110 mV
